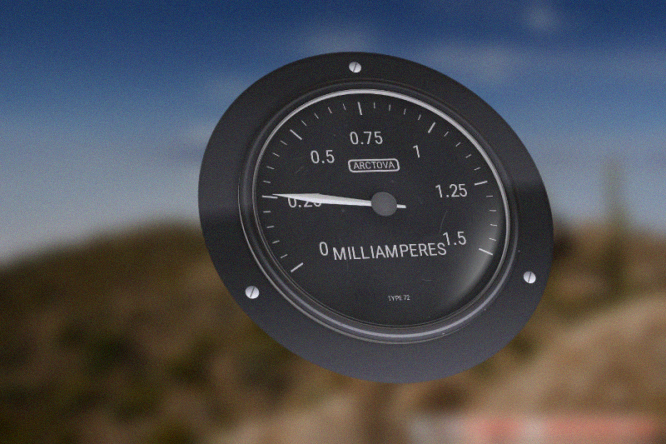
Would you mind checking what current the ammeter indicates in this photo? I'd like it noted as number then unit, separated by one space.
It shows 0.25 mA
